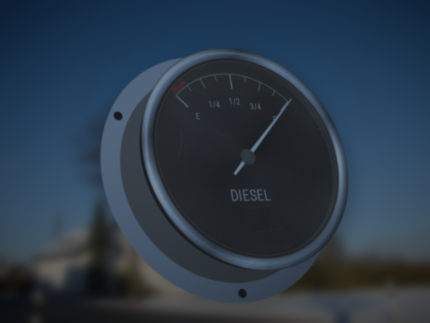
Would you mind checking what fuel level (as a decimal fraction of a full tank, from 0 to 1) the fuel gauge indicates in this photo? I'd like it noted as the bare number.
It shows 1
